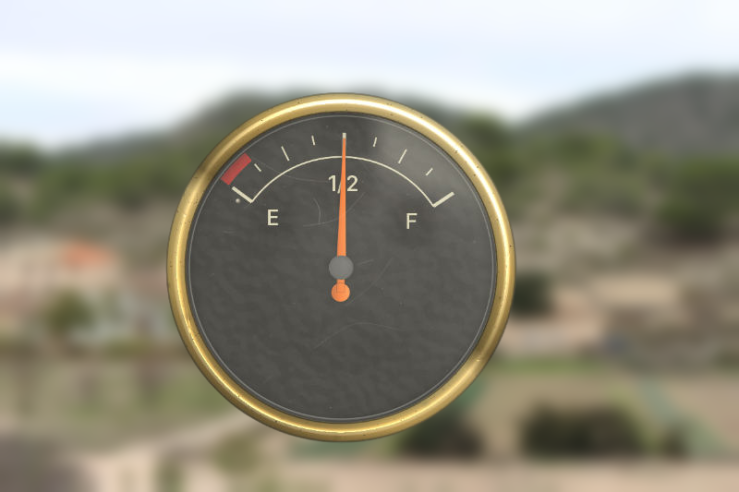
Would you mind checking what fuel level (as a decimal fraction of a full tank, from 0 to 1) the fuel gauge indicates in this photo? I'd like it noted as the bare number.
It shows 0.5
